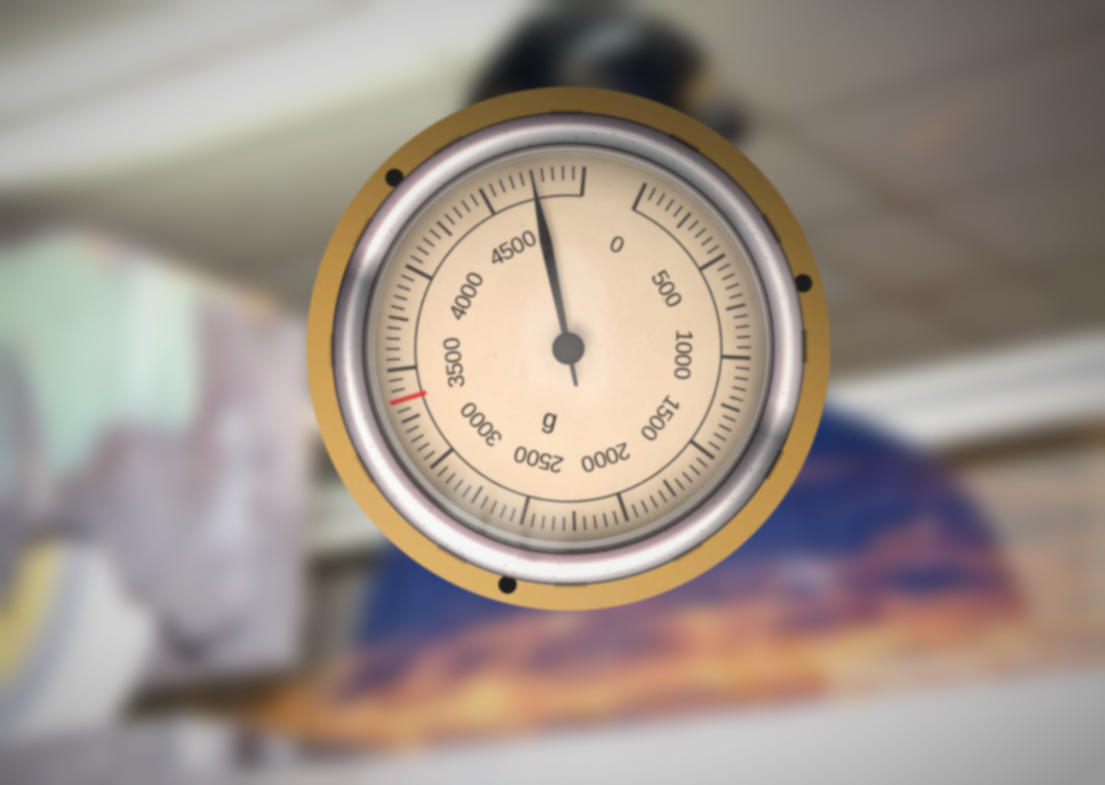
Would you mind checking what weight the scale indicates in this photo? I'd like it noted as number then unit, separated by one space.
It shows 4750 g
